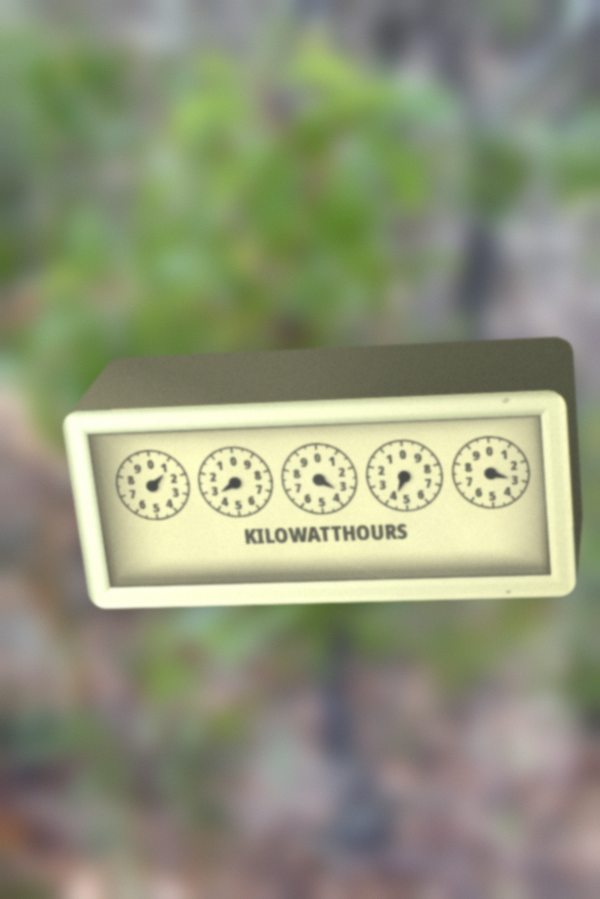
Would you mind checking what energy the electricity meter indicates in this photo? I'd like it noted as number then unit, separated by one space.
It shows 13343 kWh
